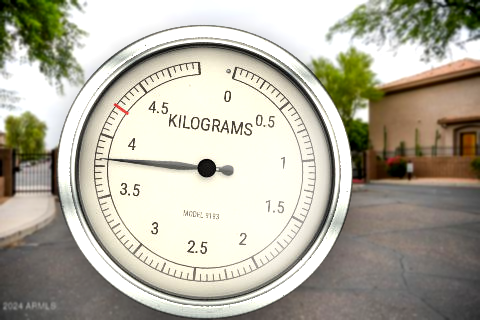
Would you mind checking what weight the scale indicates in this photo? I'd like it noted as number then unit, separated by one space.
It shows 3.8 kg
